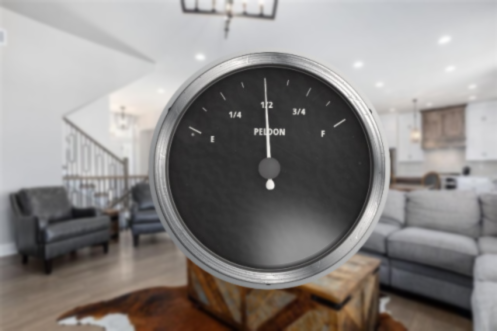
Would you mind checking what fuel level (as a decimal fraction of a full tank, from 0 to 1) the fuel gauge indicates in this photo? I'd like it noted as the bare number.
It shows 0.5
